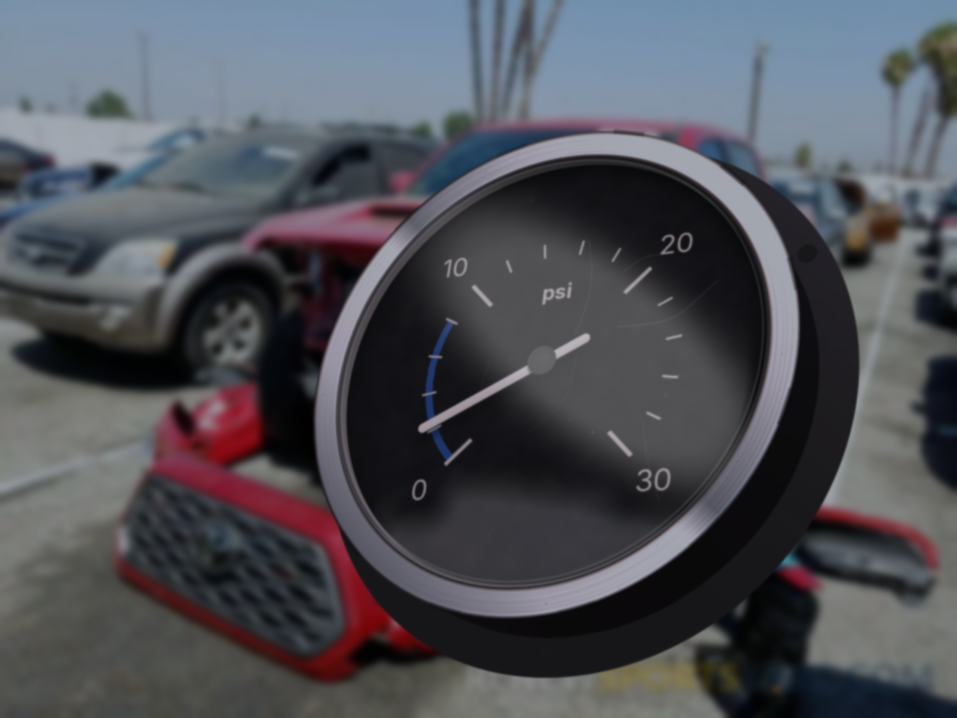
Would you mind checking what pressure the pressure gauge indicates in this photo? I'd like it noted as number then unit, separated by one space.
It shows 2 psi
